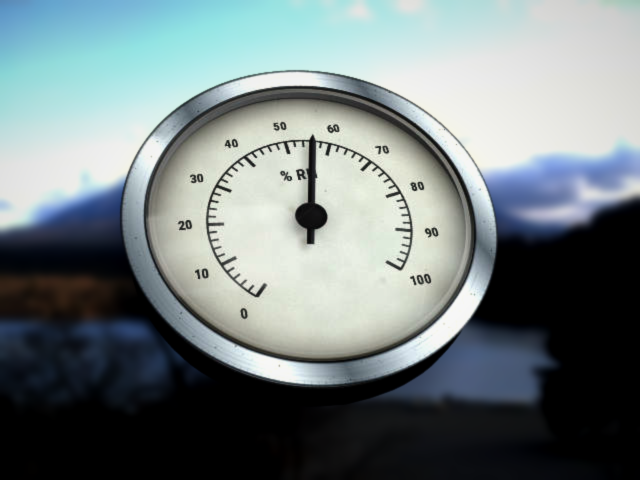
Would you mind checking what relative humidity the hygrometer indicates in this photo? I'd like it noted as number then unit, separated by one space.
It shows 56 %
